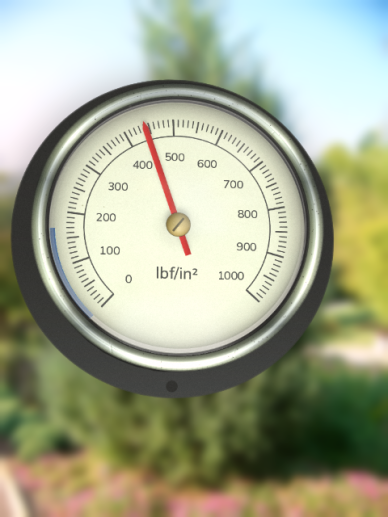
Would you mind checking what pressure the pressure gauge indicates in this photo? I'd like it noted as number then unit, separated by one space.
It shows 440 psi
